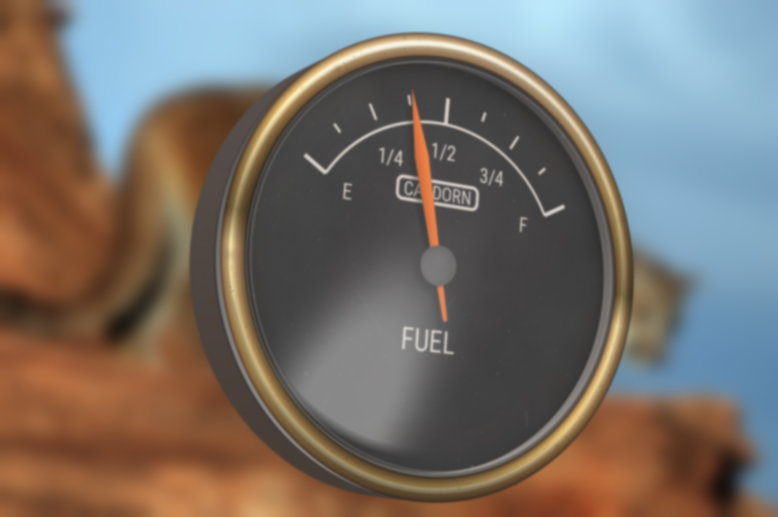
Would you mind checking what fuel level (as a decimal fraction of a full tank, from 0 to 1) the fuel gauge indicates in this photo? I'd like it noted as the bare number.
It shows 0.375
